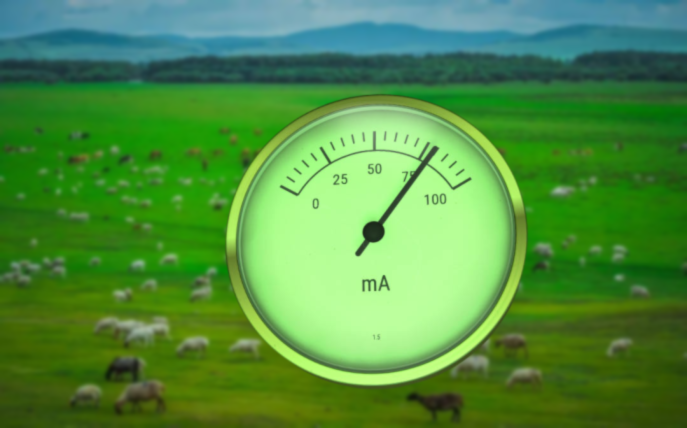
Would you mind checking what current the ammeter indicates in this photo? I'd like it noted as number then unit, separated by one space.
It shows 80 mA
